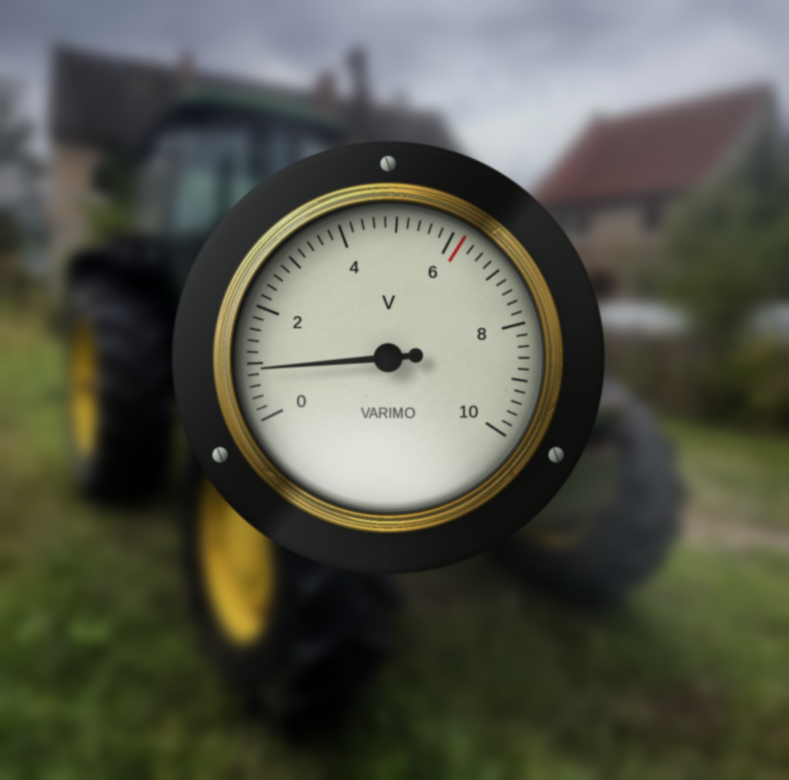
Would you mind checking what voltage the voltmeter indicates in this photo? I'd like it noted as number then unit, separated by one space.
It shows 0.9 V
